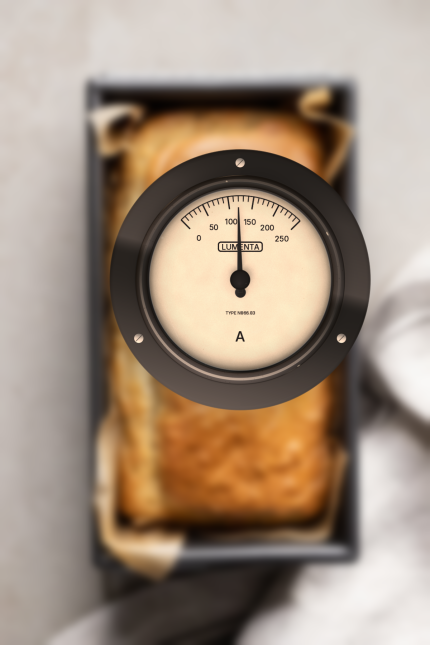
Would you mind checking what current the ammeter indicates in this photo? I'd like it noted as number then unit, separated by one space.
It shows 120 A
